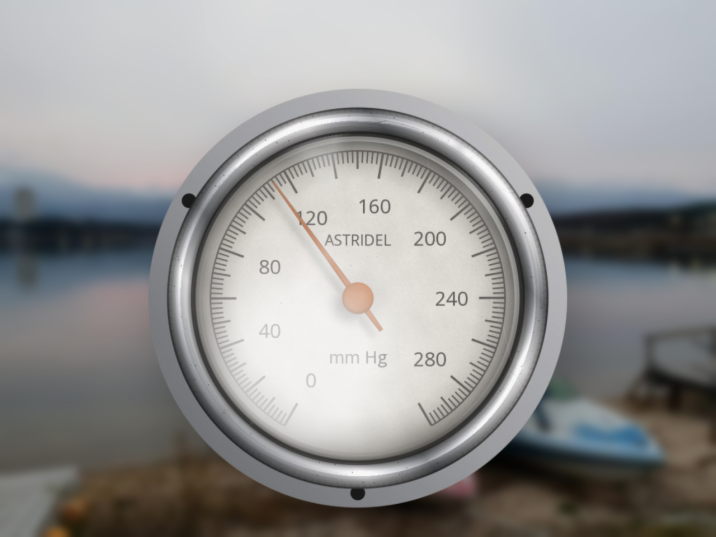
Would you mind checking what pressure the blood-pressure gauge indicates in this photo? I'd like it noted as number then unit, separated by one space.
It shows 114 mmHg
